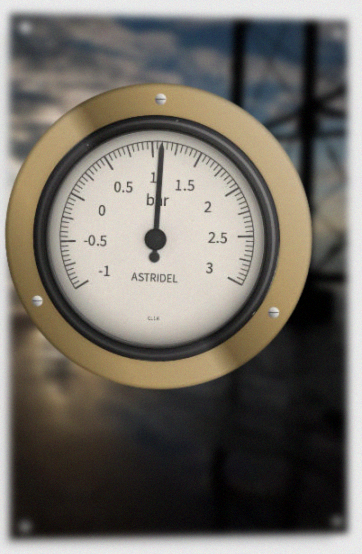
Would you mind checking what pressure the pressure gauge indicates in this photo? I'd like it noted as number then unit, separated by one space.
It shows 1.1 bar
